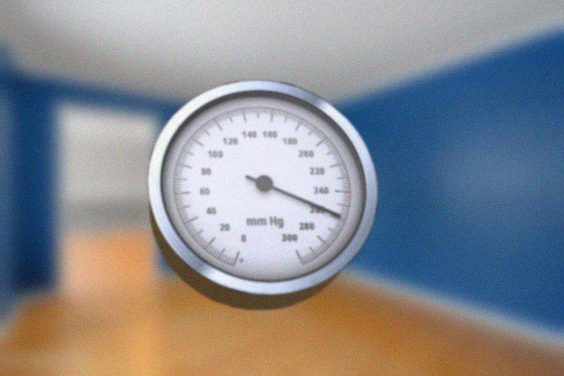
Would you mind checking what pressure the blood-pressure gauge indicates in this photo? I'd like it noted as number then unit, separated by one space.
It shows 260 mmHg
